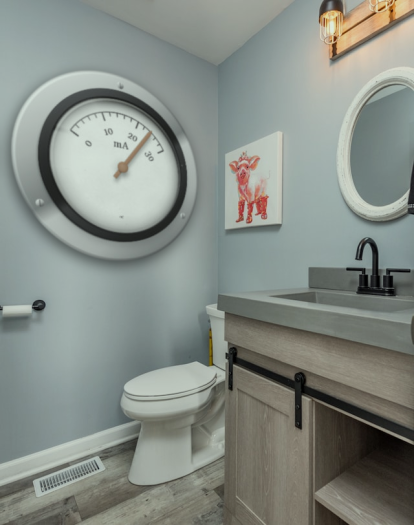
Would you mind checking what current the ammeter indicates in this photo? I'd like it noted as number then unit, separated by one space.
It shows 24 mA
